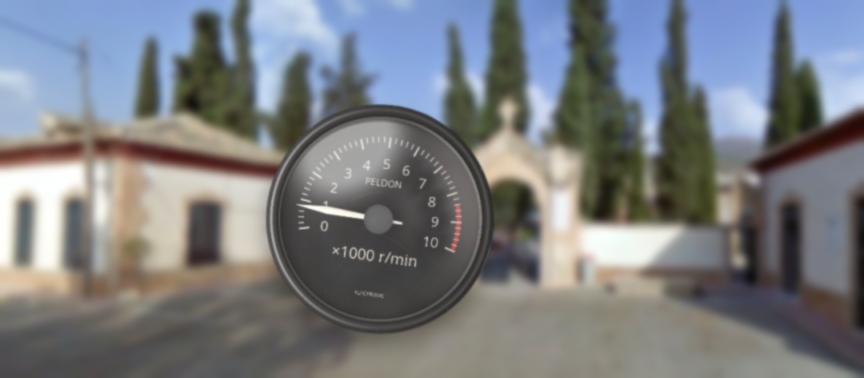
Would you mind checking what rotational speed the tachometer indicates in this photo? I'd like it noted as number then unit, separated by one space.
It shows 800 rpm
